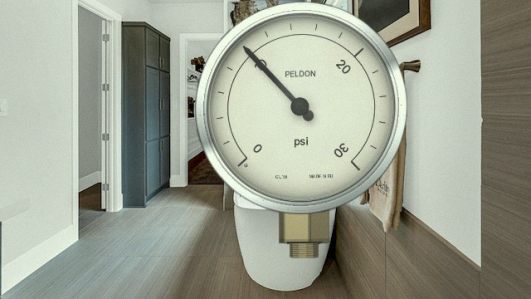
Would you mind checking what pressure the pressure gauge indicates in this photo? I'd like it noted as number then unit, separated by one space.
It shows 10 psi
